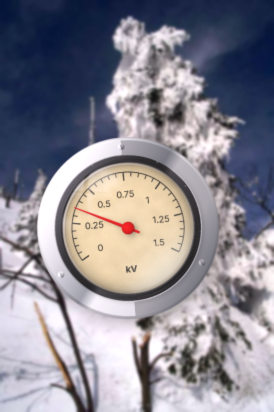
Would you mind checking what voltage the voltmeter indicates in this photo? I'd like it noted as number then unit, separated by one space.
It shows 0.35 kV
